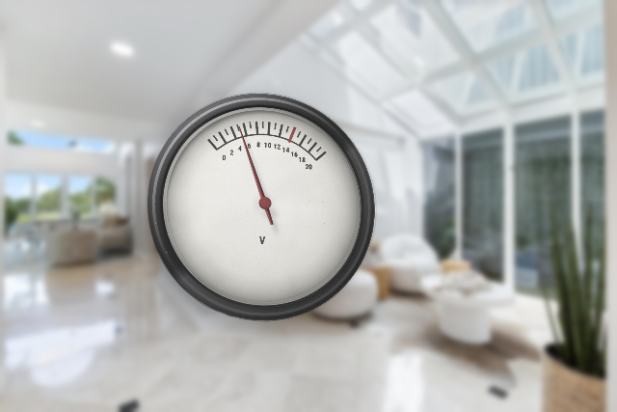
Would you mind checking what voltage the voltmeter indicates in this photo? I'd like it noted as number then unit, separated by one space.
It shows 5 V
